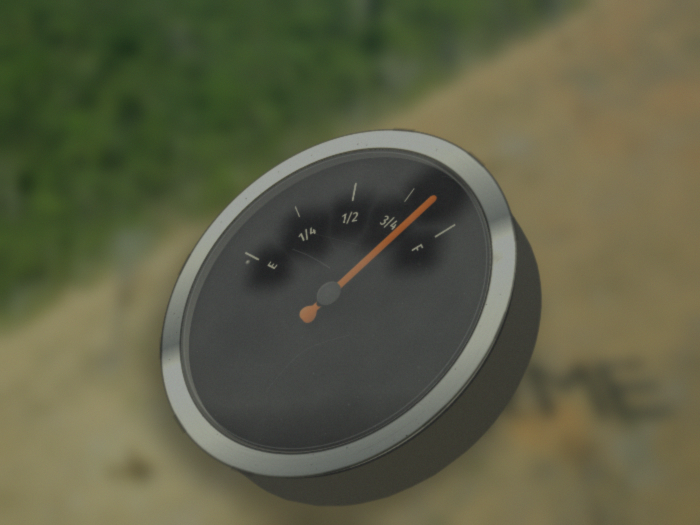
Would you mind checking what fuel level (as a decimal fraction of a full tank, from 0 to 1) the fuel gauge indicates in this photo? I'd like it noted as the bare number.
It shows 0.875
